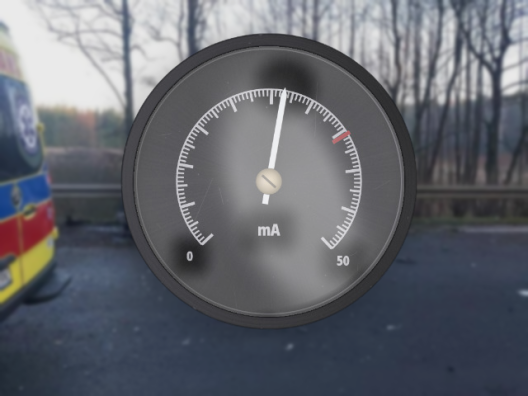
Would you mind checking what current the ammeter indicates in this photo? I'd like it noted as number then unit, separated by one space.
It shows 26.5 mA
